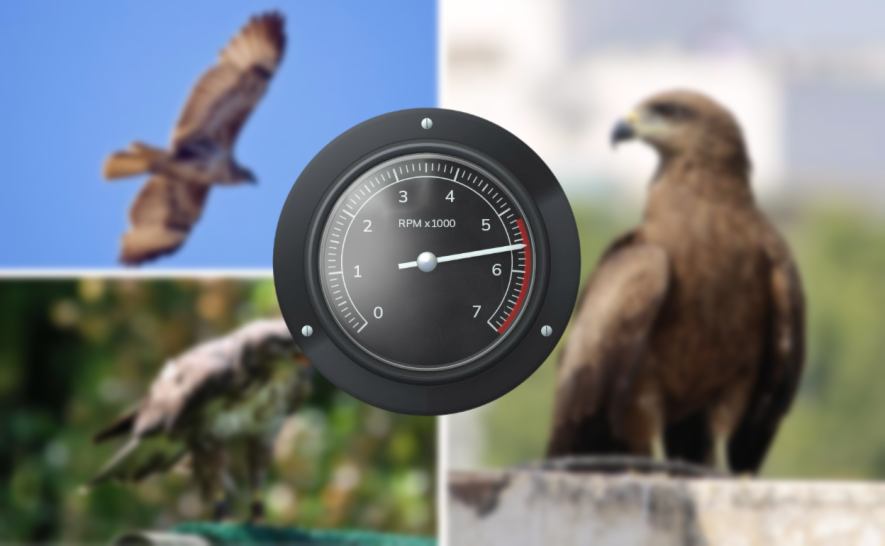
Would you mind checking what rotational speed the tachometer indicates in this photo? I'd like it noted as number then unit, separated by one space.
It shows 5600 rpm
